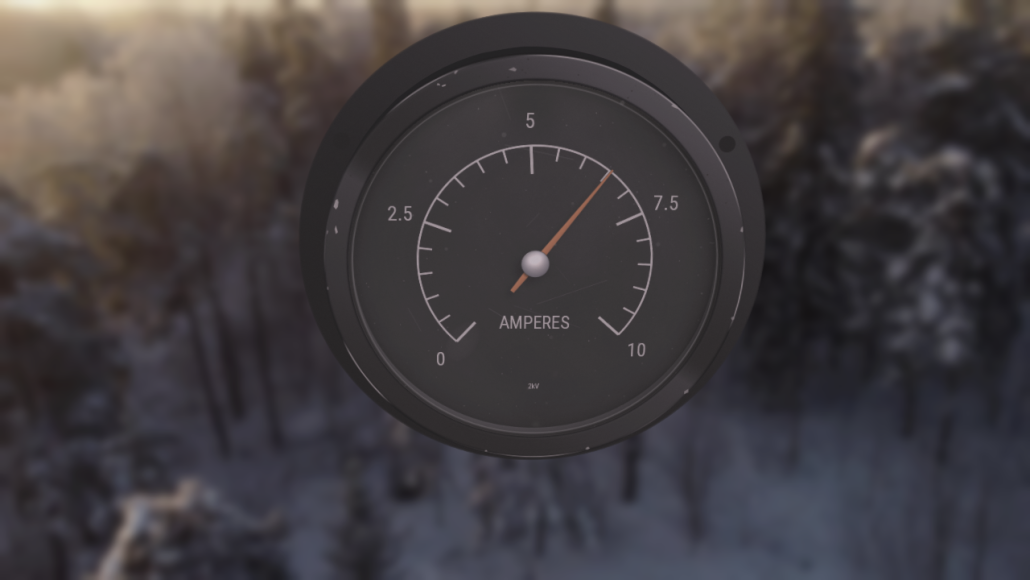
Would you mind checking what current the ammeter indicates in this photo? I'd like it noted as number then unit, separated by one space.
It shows 6.5 A
